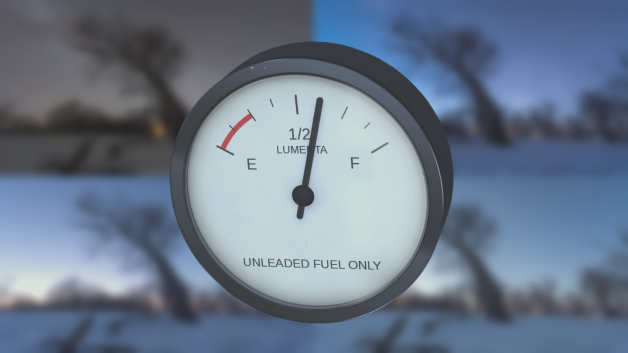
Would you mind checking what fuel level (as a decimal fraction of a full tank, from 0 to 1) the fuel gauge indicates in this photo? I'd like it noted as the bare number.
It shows 0.625
